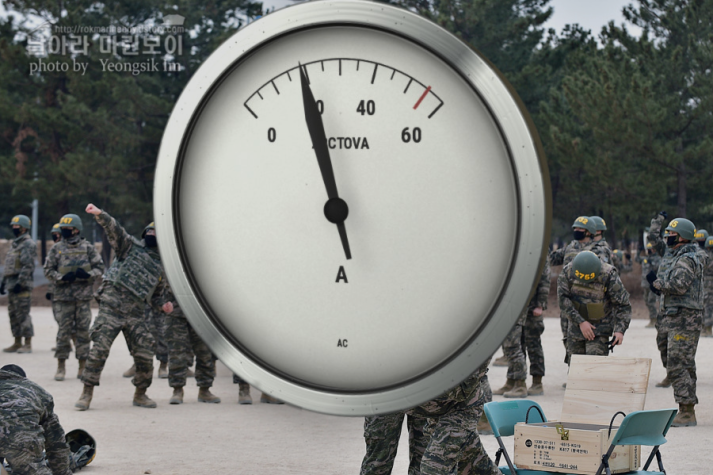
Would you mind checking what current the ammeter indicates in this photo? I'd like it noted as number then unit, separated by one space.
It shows 20 A
